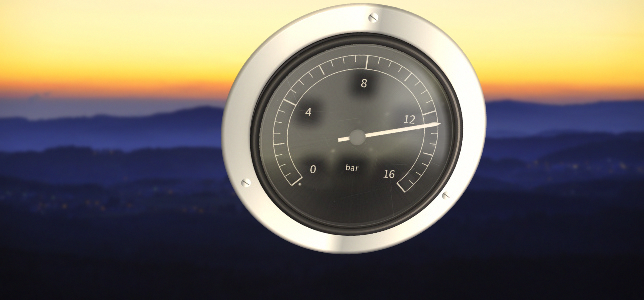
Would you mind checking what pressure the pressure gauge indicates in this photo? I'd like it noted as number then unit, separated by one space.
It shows 12.5 bar
